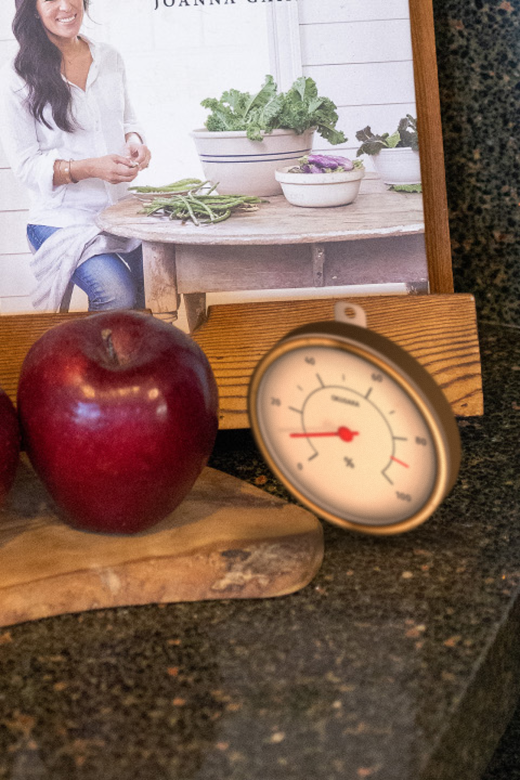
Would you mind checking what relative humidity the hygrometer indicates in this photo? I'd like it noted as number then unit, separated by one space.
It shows 10 %
